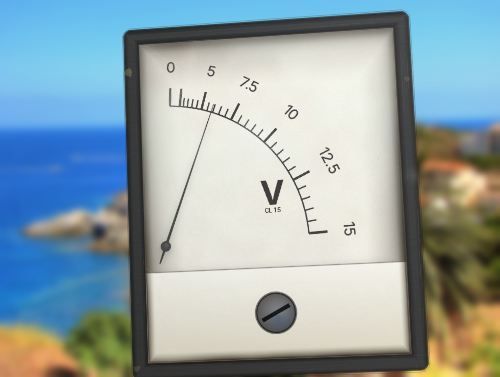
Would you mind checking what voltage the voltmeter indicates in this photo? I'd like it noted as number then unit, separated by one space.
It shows 6 V
